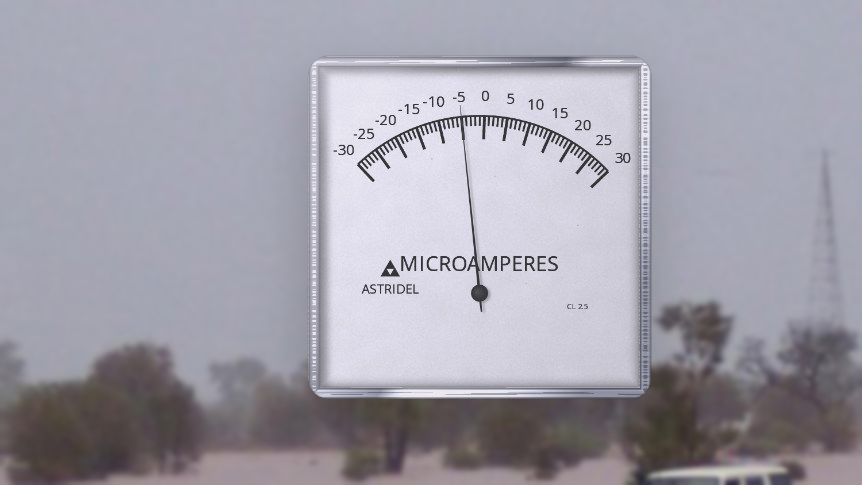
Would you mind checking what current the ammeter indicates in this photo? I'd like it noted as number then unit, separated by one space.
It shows -5 µA
